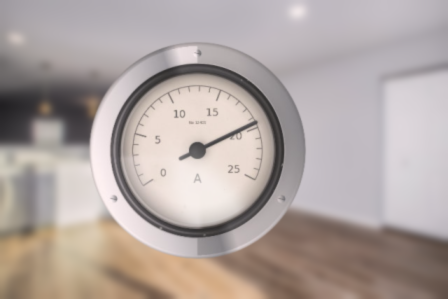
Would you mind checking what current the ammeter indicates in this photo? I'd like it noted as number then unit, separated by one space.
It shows 19.5 A
